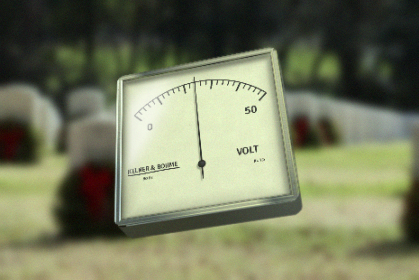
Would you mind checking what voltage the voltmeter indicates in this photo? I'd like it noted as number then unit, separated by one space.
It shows 24 V
